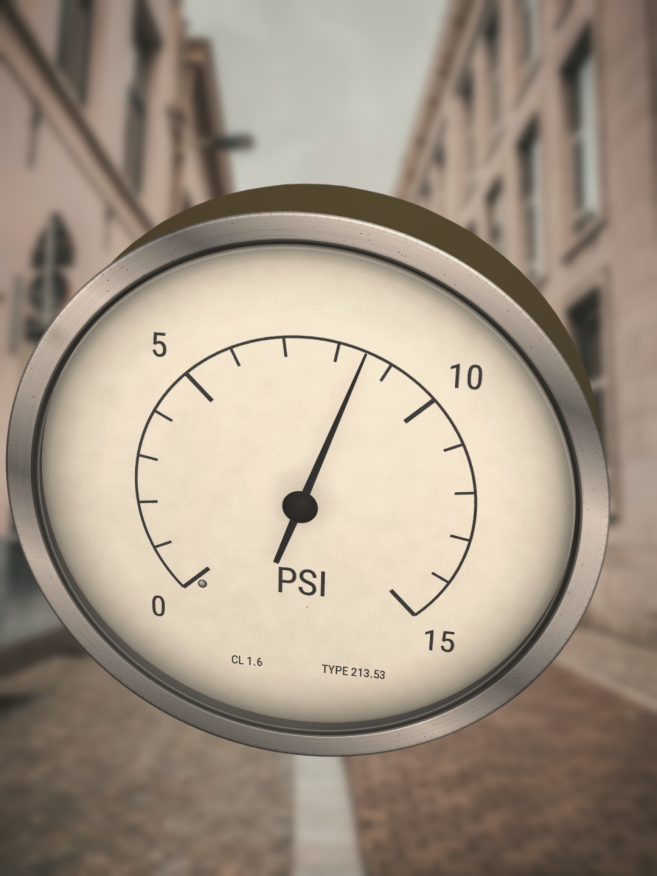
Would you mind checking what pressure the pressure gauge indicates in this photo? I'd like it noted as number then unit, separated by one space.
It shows 8.5 psi
